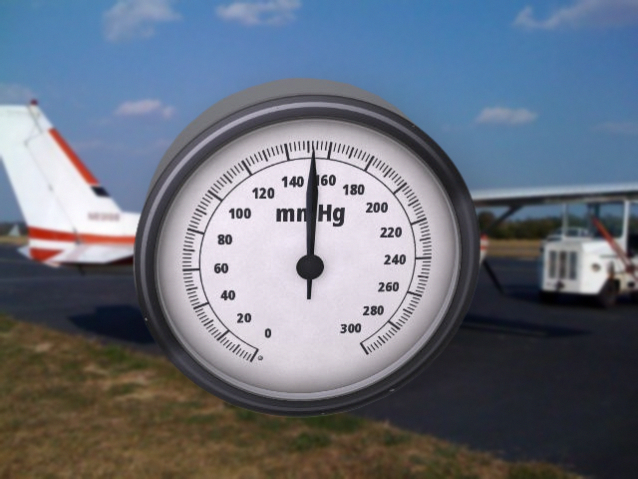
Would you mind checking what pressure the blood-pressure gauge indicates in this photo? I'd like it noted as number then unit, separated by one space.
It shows 152 mmHg
